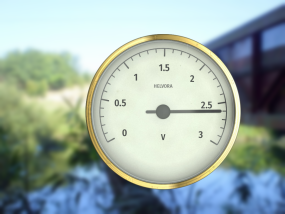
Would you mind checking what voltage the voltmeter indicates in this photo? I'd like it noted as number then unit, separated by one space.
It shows 2.6 V
